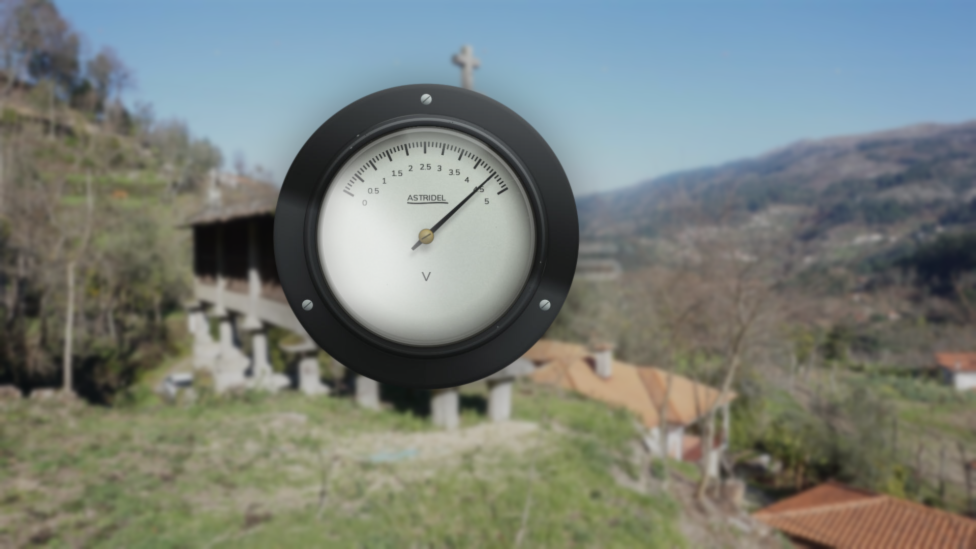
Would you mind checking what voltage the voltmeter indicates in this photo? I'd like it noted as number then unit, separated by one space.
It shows 4.5 V
